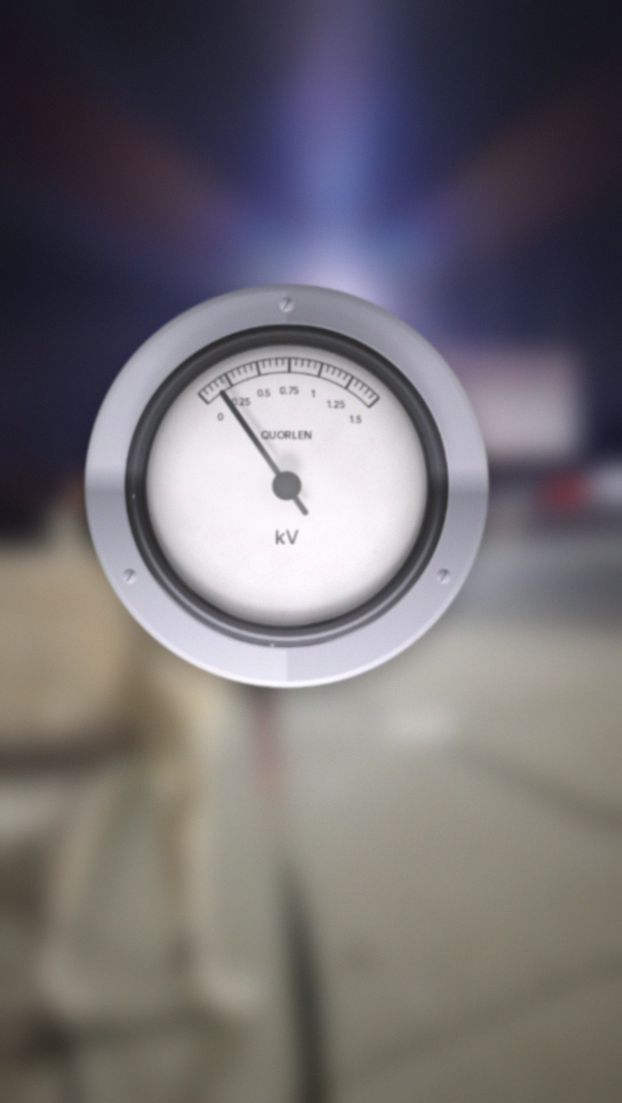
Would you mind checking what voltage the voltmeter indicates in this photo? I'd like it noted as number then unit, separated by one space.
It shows 0.15 kV
